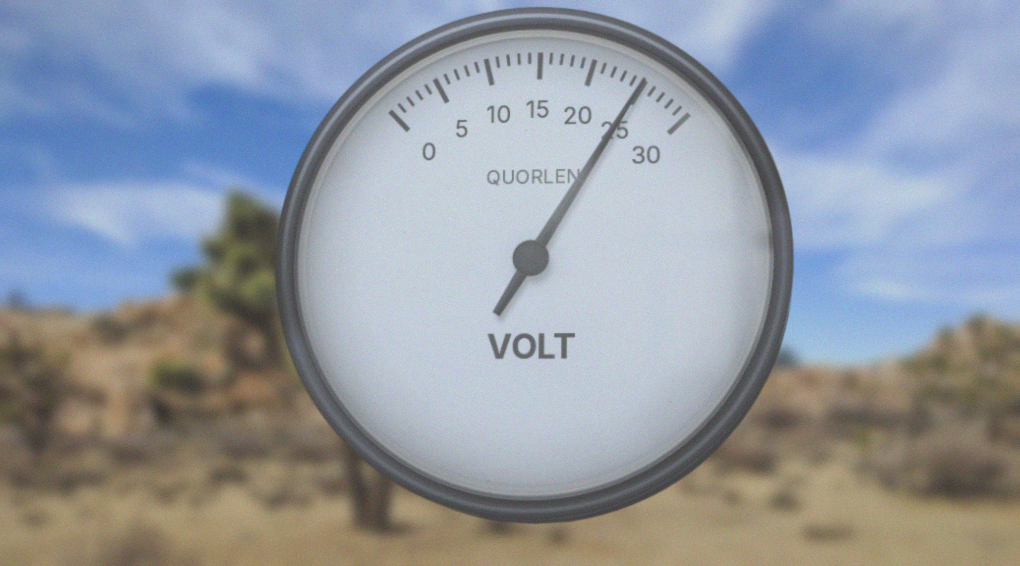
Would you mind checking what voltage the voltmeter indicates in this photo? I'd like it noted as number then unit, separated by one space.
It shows 25 V
